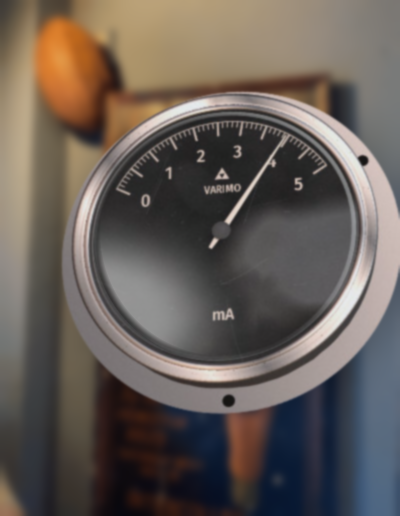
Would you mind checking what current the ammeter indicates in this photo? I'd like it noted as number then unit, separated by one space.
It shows 4 mA
